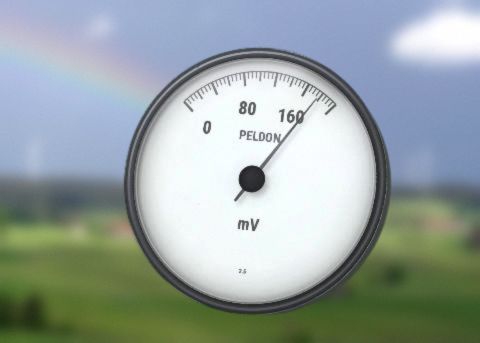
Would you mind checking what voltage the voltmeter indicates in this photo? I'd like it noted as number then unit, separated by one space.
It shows 180 mV
